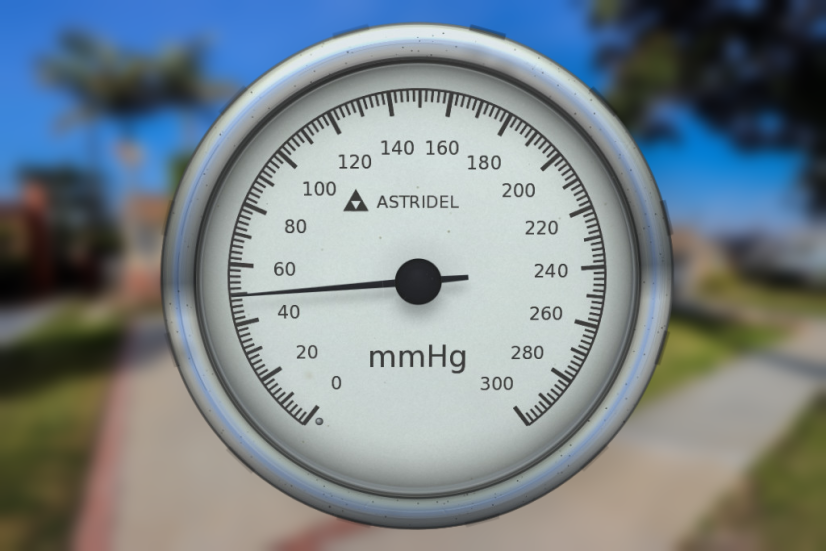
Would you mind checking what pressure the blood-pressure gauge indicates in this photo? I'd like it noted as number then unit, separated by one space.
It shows 50 mmHg
